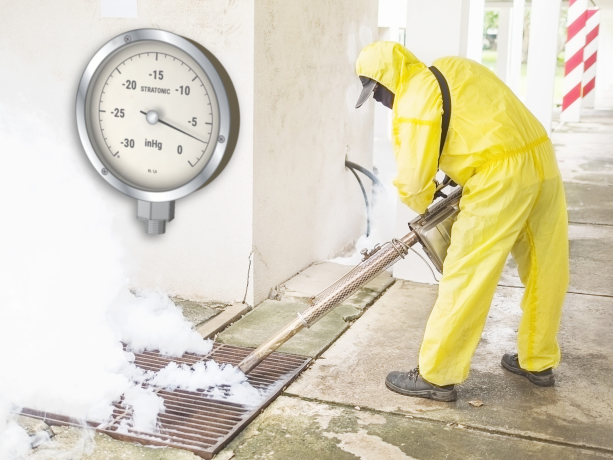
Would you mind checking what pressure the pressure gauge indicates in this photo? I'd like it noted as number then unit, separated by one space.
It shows -3 inHg
